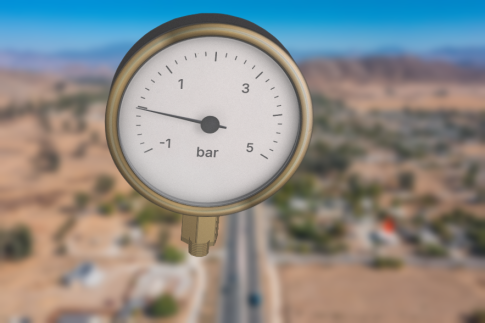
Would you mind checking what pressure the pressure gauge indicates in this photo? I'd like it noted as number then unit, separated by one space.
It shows 0 bar
